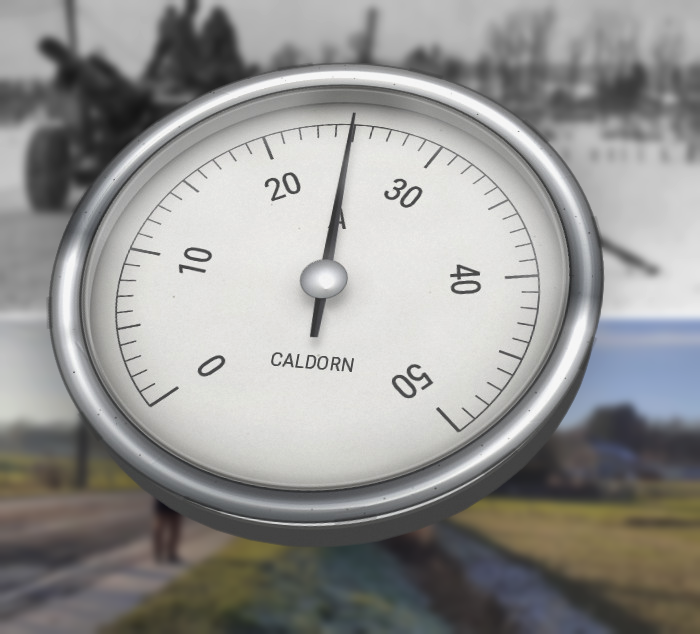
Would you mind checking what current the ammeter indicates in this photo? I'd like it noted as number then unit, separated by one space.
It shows 25 A
